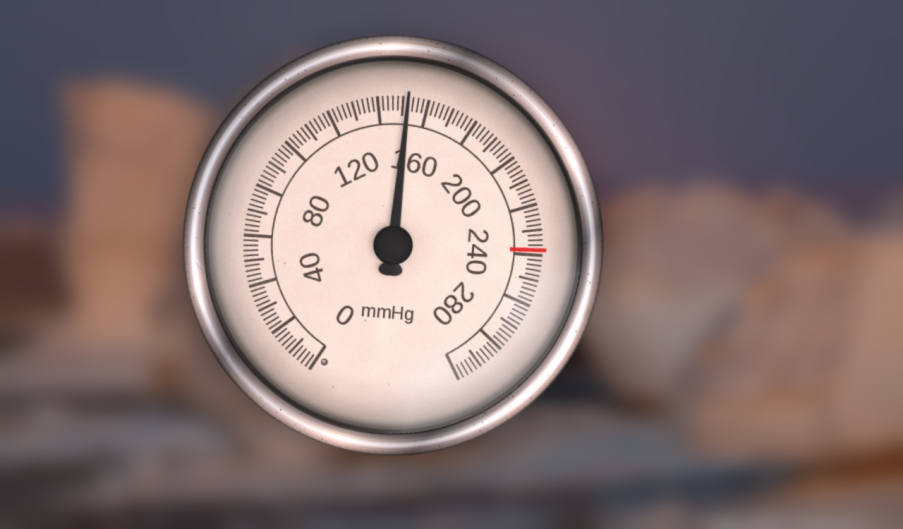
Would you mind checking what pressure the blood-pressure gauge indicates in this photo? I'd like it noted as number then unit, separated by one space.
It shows 152 mmHg
